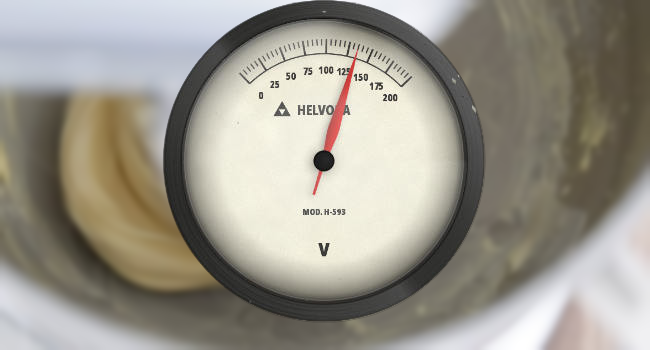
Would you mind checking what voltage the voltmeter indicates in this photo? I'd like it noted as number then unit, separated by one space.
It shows 135 V
